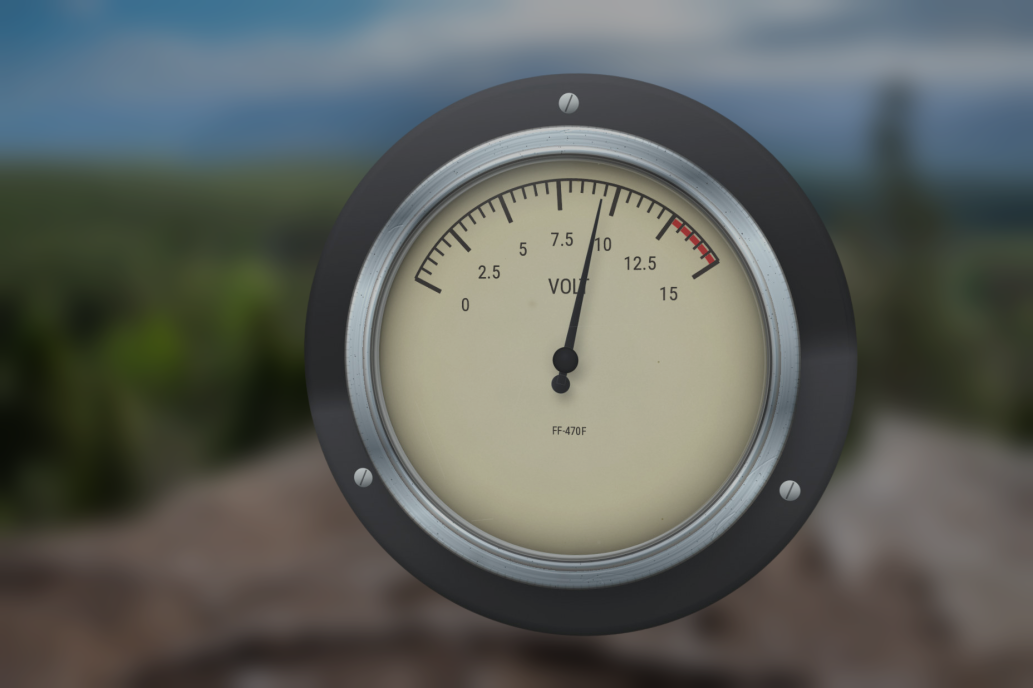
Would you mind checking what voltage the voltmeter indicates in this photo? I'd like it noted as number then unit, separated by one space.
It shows 9.5 V
